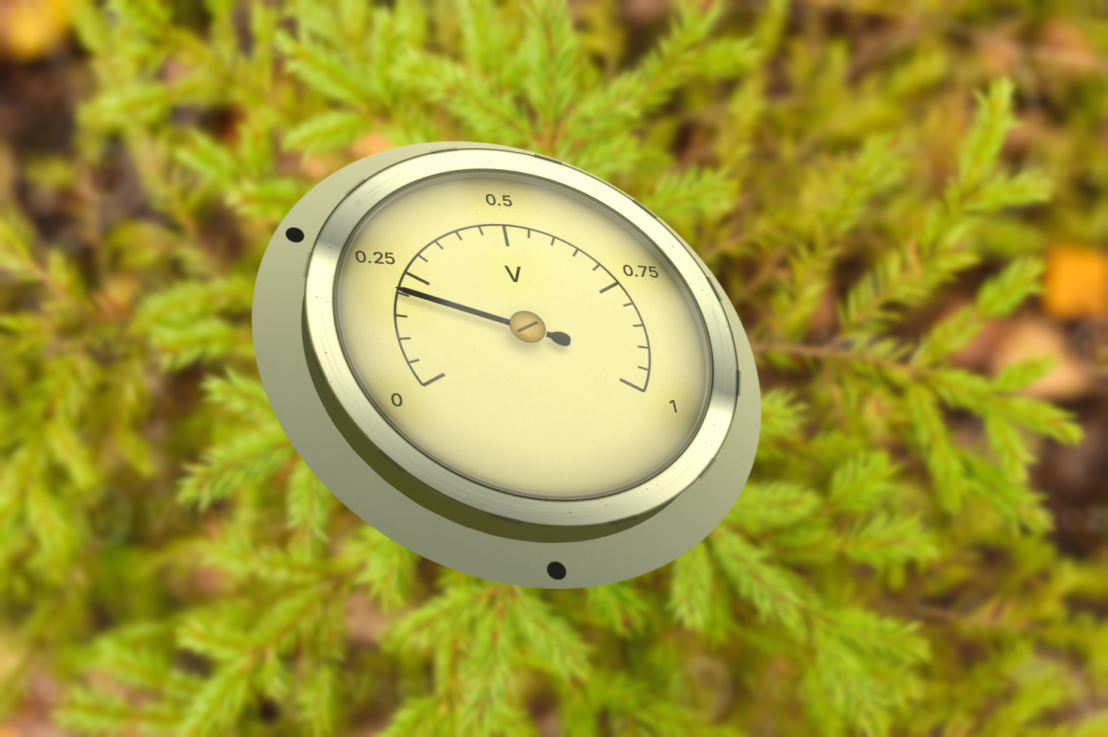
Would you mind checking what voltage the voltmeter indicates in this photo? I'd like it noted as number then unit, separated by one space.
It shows 0.2 V
